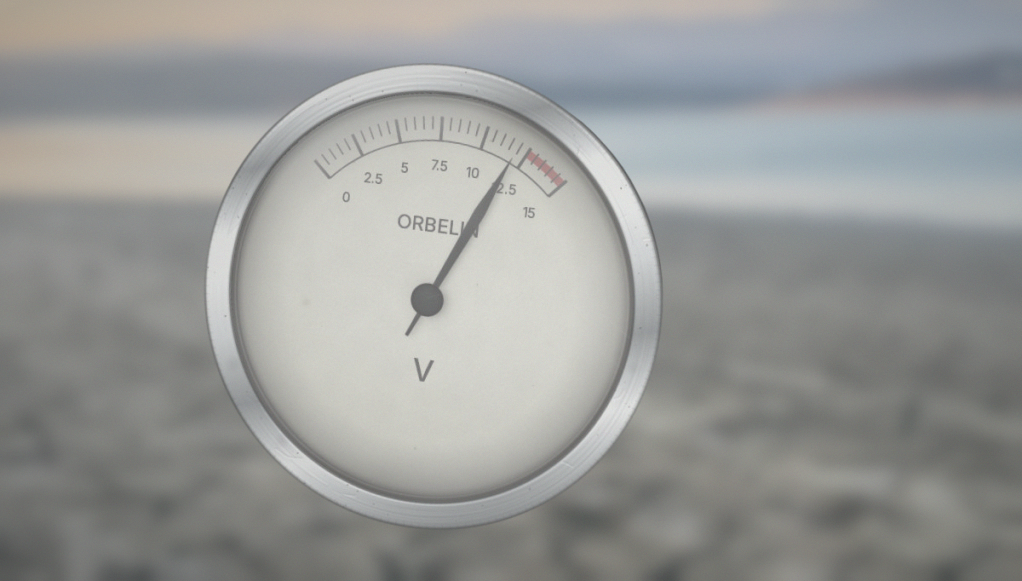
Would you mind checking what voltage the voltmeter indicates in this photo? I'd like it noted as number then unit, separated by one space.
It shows 12 V
